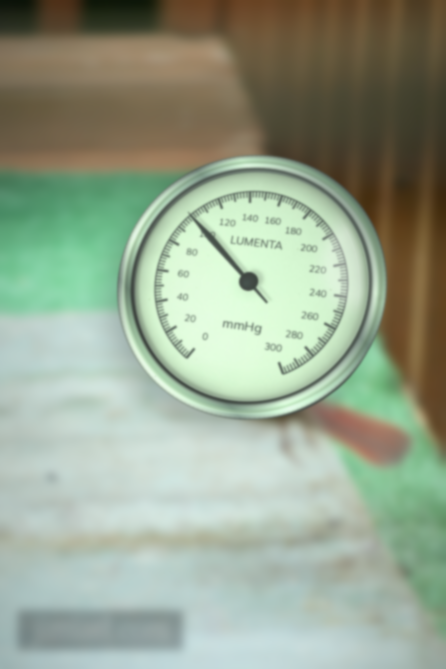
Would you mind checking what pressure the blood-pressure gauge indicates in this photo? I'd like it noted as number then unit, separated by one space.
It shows 100 mmHg
